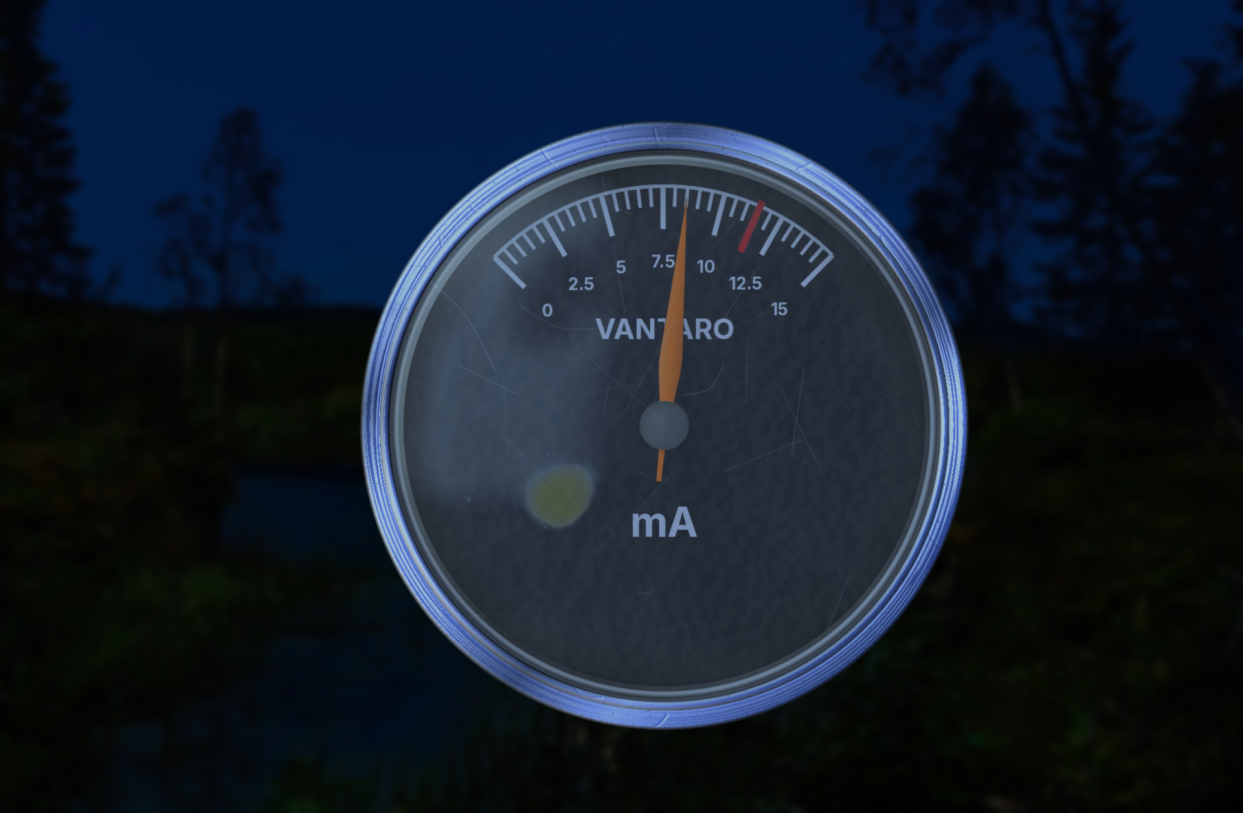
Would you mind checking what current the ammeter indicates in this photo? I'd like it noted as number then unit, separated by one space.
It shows 8.5 mA
